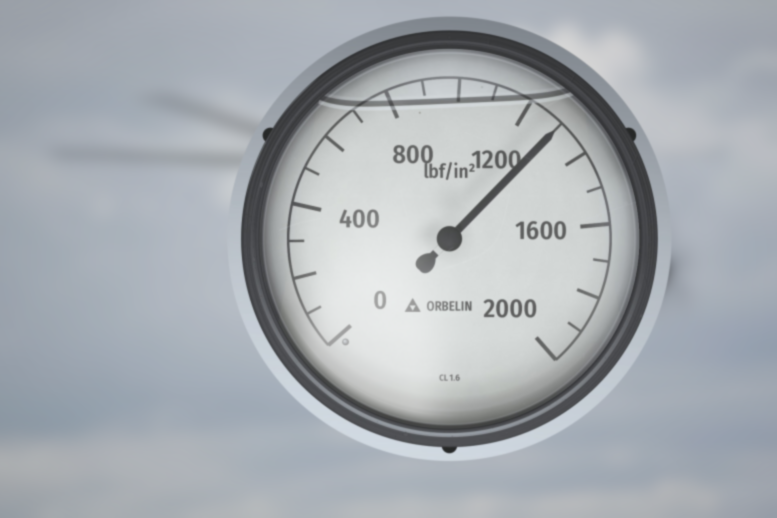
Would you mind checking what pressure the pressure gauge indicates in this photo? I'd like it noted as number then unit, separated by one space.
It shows 1300 psi
